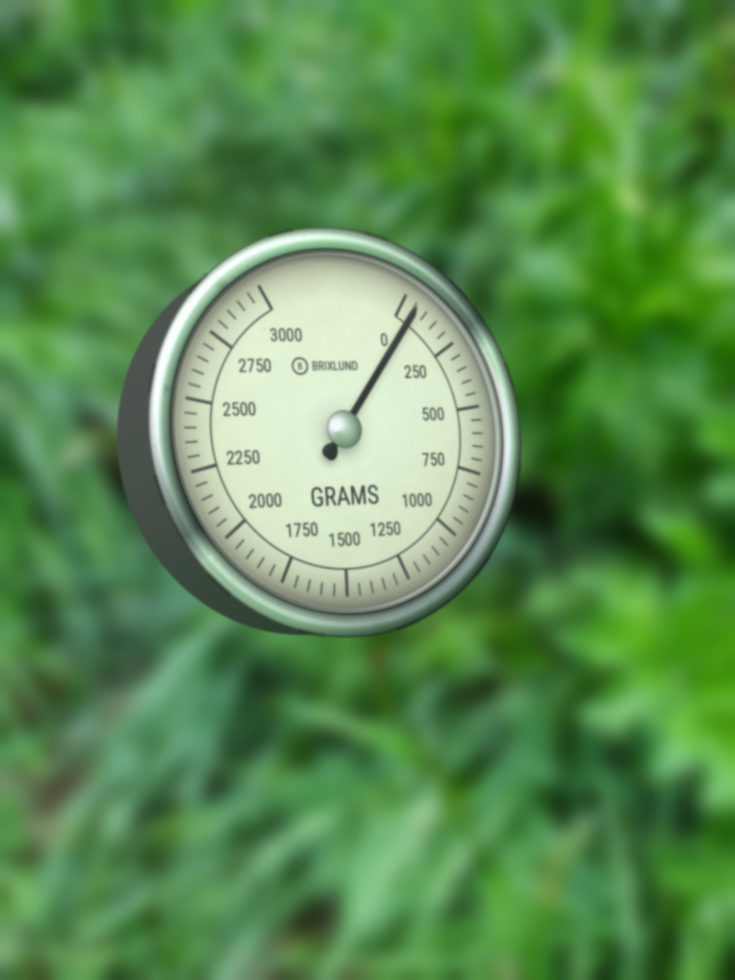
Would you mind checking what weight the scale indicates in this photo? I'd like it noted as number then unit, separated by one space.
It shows 50 g
